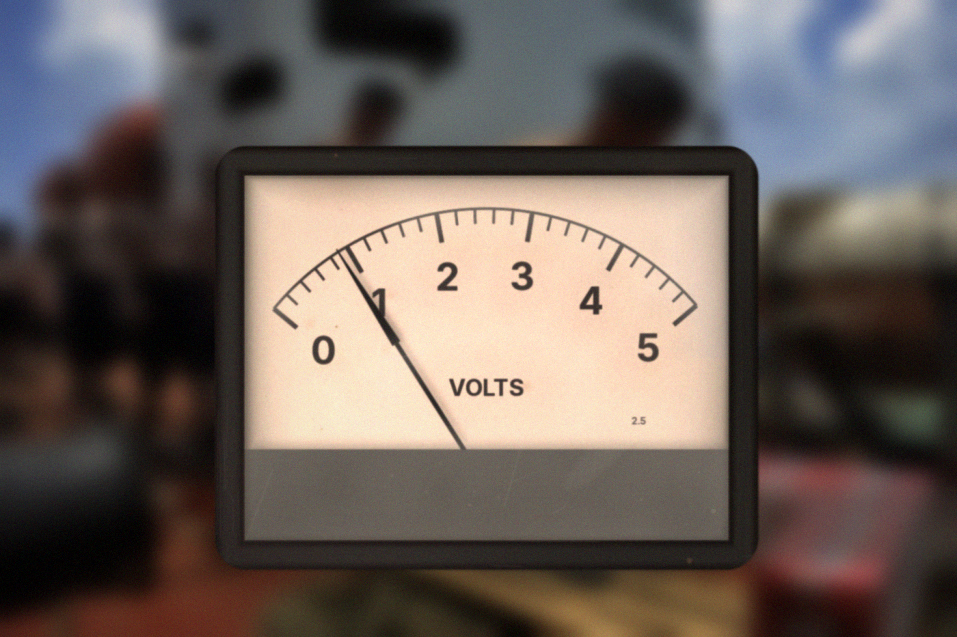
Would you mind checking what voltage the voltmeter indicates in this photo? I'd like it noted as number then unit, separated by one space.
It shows 0.9 V
